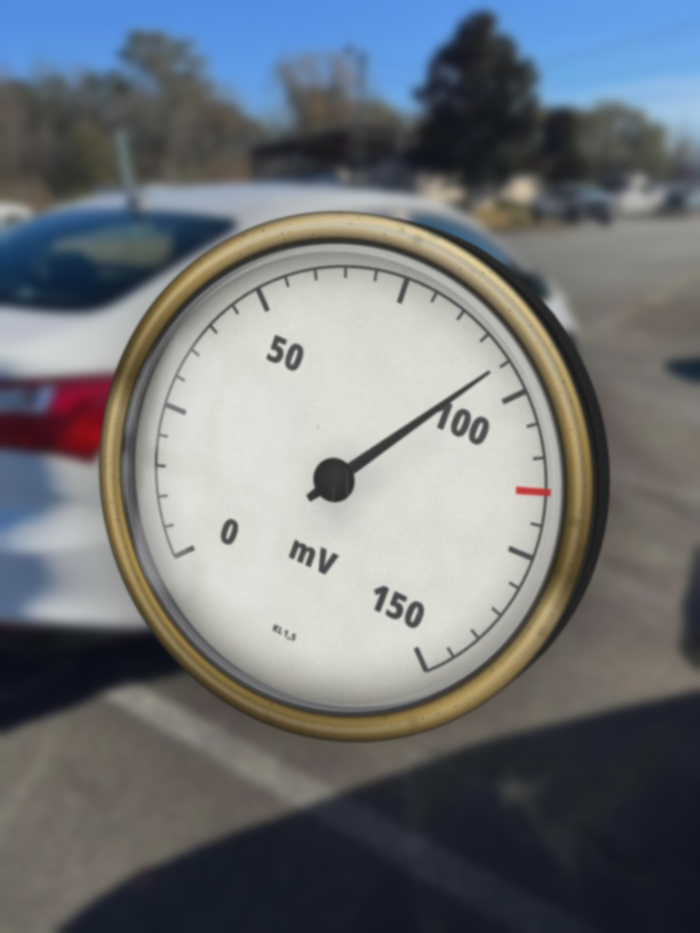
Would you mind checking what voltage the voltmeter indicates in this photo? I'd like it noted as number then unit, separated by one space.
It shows 95 mV
